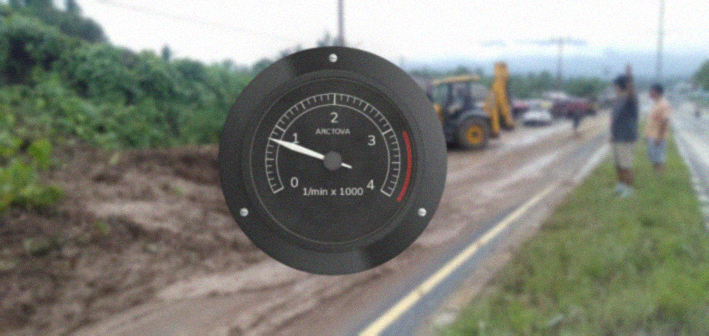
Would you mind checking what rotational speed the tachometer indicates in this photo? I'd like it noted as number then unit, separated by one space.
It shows 800 rpm
